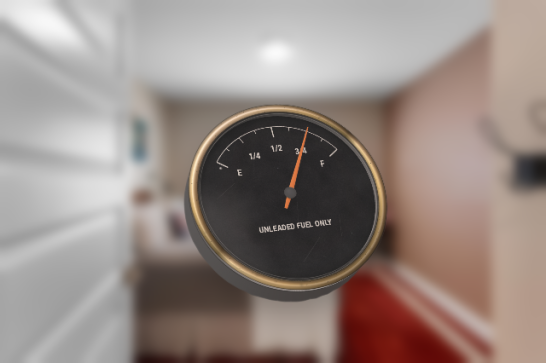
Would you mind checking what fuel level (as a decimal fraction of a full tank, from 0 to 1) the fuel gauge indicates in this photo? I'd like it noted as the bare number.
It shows 0.75
